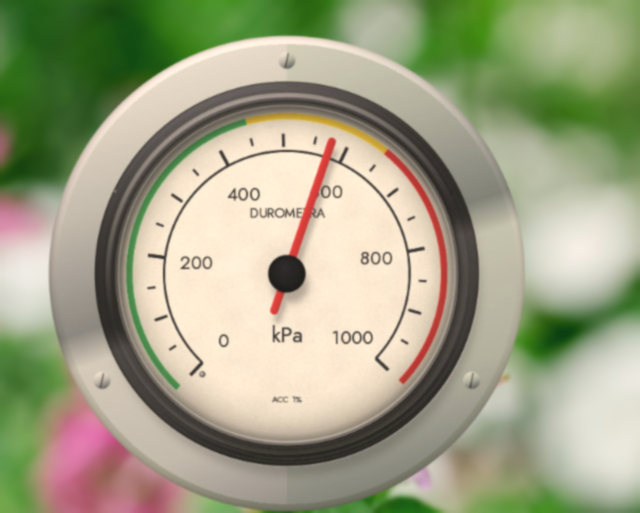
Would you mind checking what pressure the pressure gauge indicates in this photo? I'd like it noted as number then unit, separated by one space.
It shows 575 kPa
